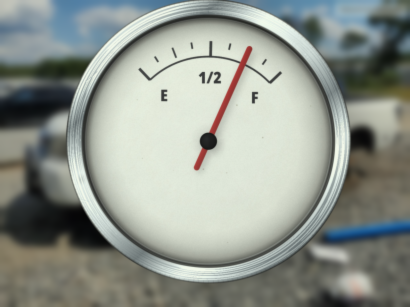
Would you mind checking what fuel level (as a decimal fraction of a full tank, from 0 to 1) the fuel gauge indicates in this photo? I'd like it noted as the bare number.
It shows 0.75
